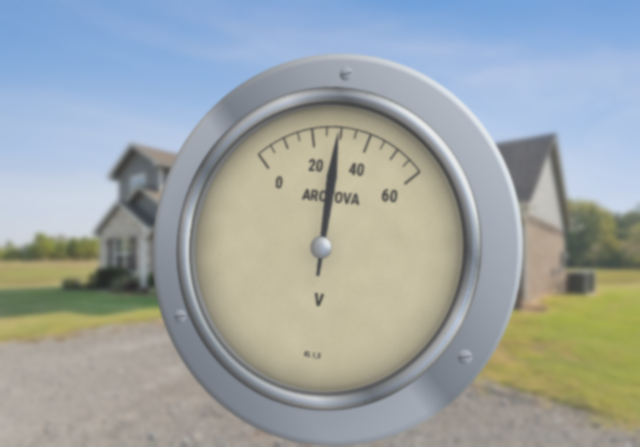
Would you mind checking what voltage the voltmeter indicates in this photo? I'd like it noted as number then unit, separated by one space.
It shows 30 V
